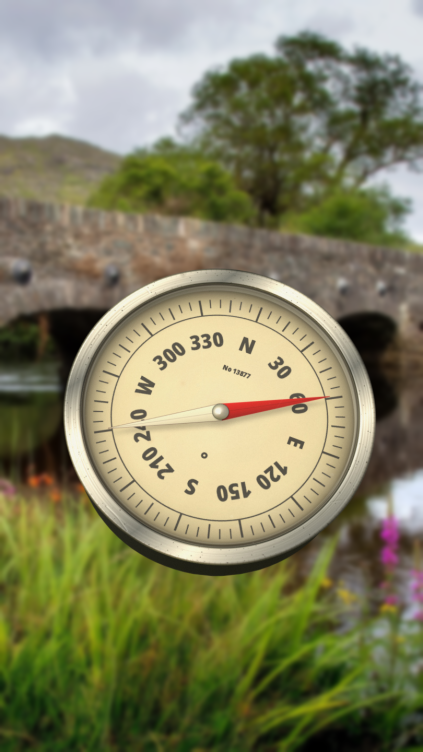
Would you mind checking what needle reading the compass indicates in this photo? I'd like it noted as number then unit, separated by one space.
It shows 60 °
